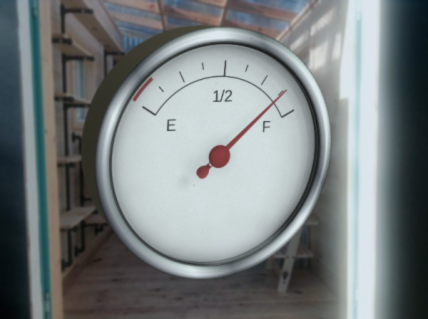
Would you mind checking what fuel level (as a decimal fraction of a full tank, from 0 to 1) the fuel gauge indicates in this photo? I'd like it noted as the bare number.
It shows 0.875
